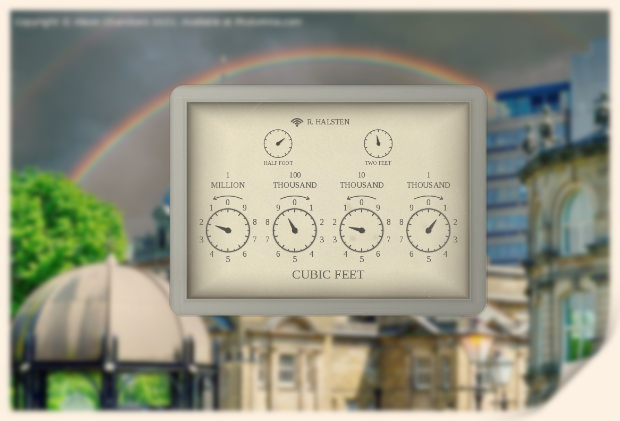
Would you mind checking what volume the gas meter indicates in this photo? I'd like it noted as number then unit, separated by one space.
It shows 192100 ft³
